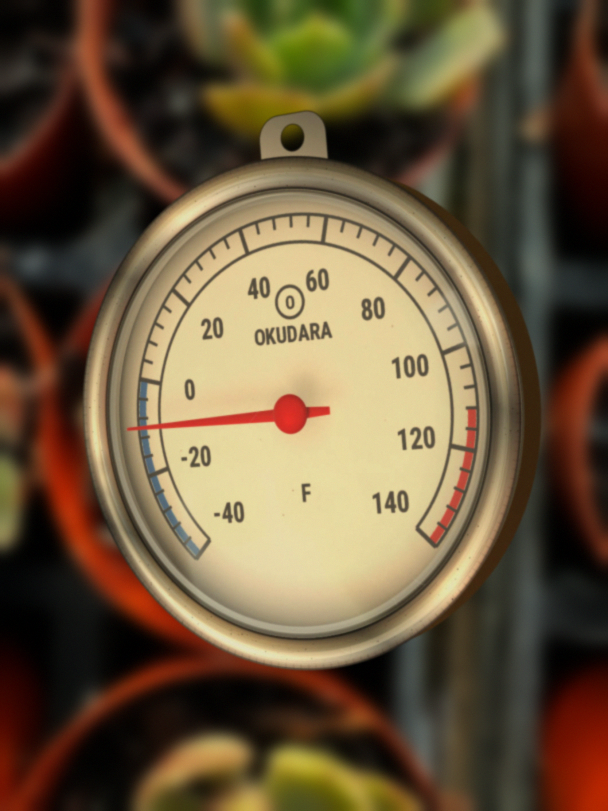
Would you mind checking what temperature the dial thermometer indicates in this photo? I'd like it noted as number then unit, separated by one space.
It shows -10 °F
